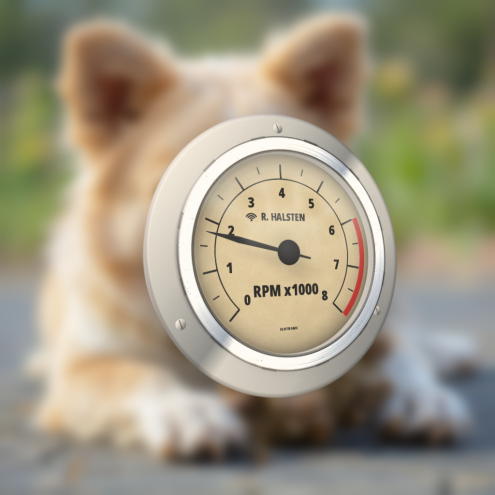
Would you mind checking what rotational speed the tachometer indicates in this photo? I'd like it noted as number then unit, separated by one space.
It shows 1750 rpm
